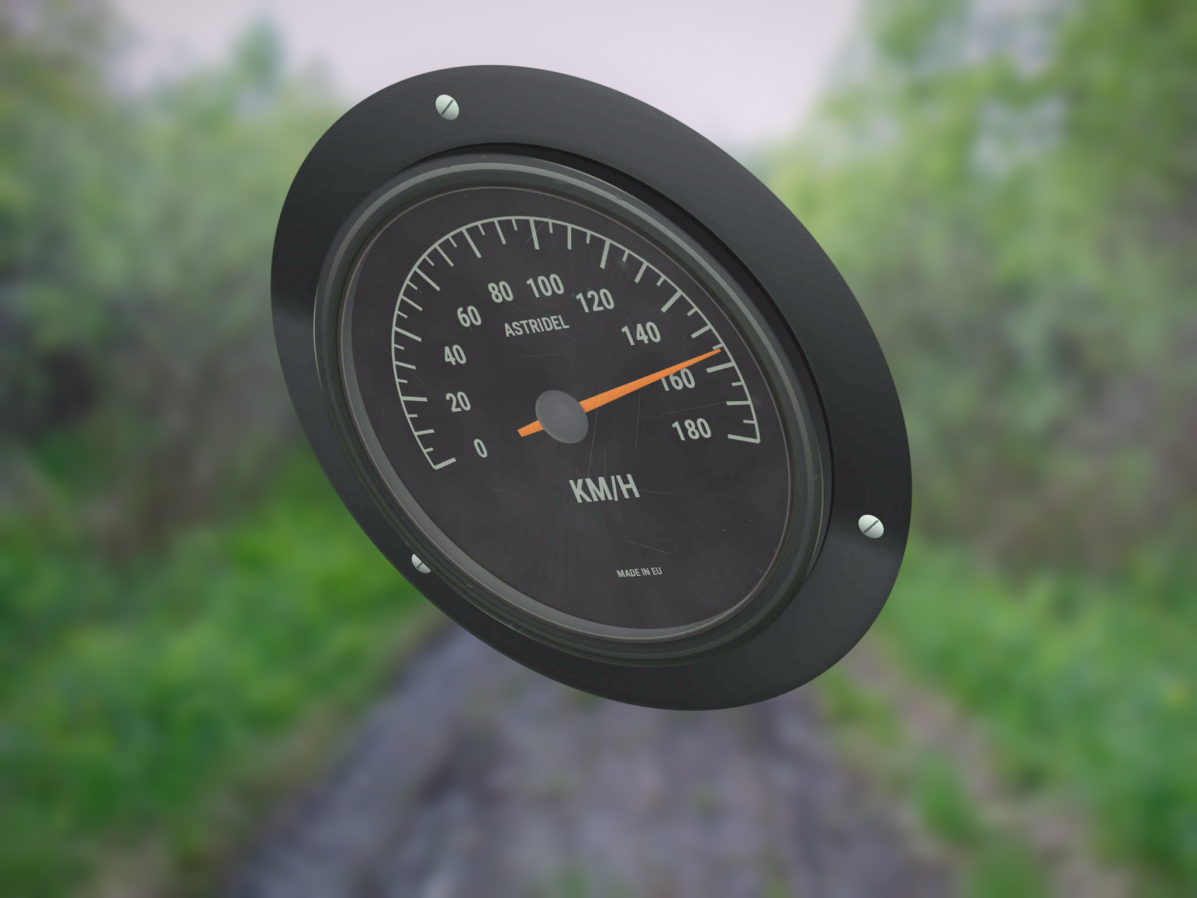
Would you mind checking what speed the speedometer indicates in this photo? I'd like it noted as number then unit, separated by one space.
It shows 155 km/h
